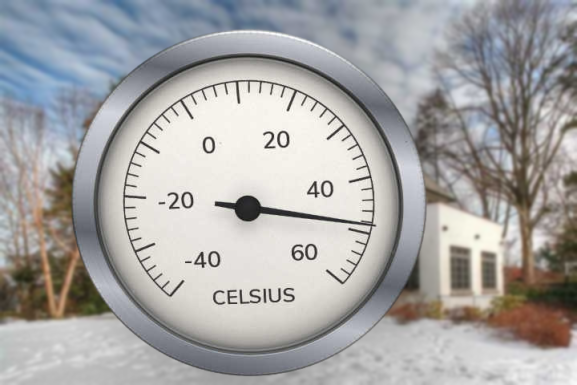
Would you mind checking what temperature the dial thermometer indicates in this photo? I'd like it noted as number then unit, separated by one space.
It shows 48 °C
